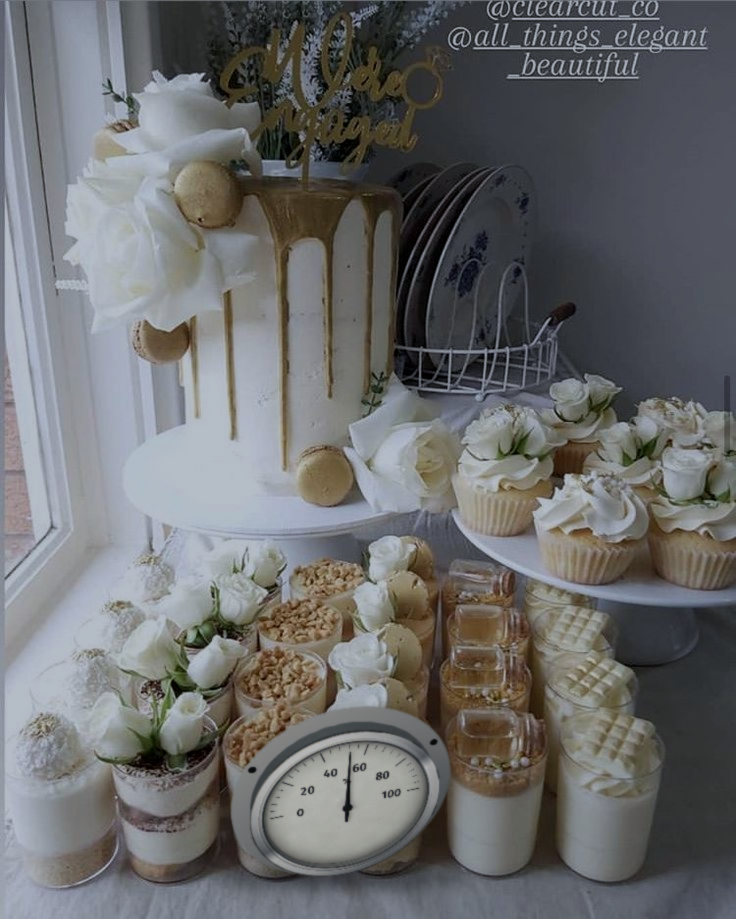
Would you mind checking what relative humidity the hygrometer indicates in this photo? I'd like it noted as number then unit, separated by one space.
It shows 52 %
